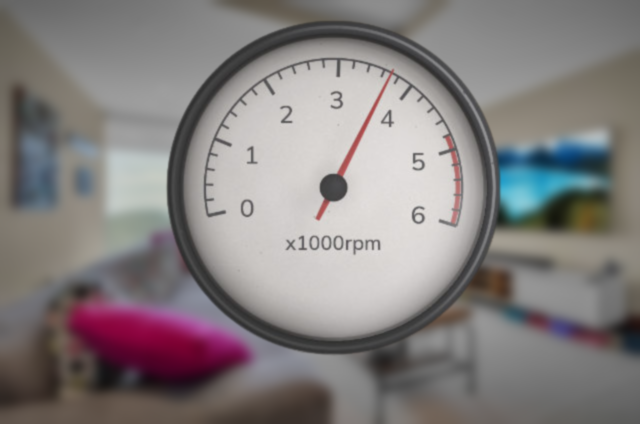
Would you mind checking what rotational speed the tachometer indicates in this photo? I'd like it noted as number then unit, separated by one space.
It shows 3700 rpm
